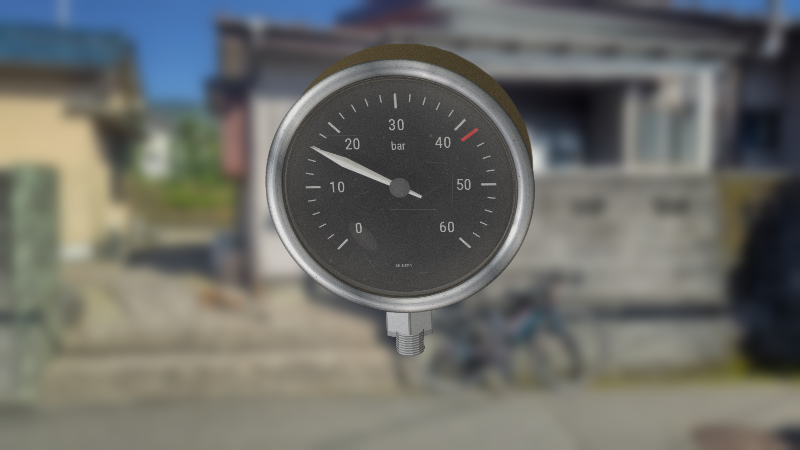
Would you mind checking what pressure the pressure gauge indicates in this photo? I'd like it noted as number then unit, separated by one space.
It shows 16 bar
